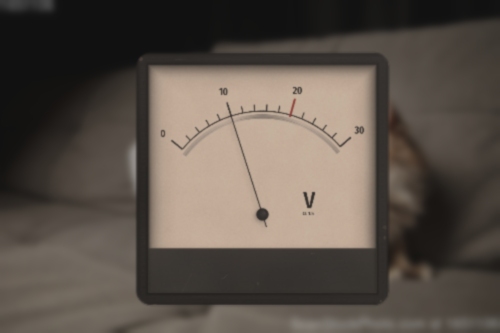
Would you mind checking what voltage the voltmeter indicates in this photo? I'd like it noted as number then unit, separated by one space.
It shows 10 V
